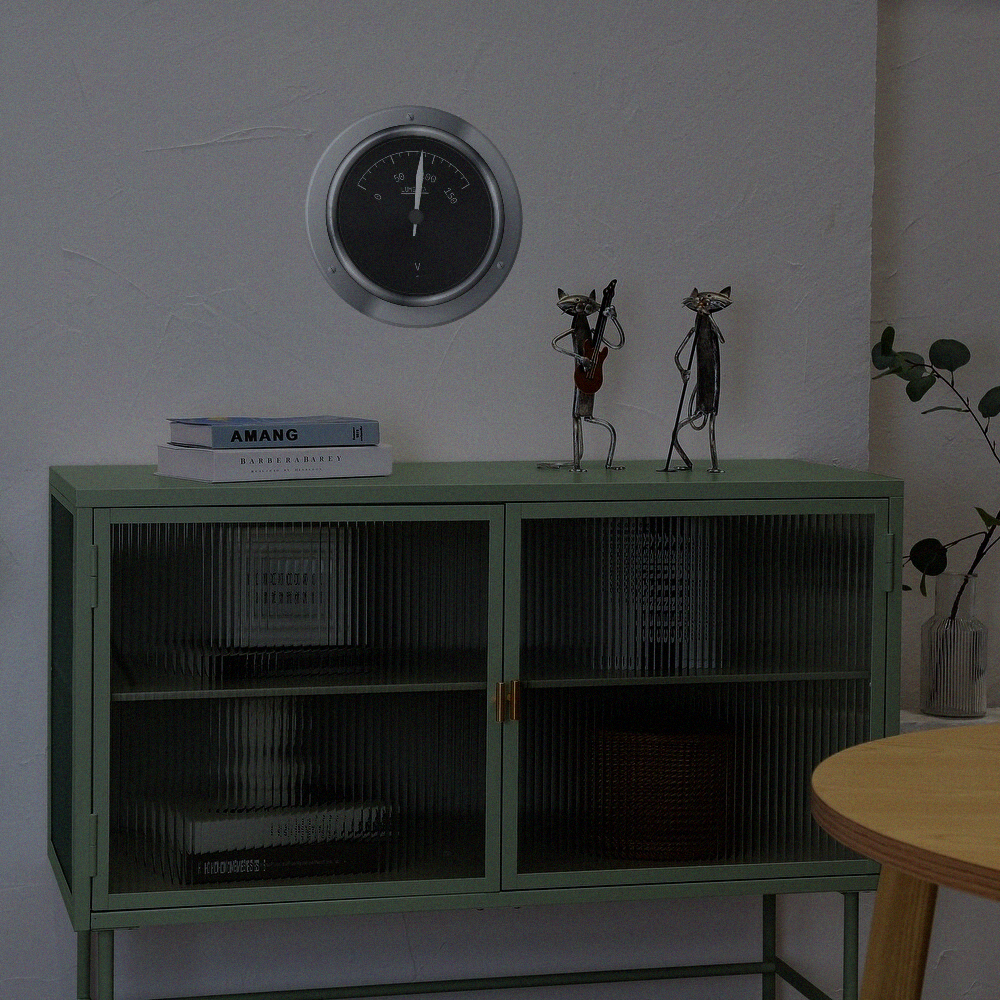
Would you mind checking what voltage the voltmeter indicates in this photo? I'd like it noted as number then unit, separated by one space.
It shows 85 V
